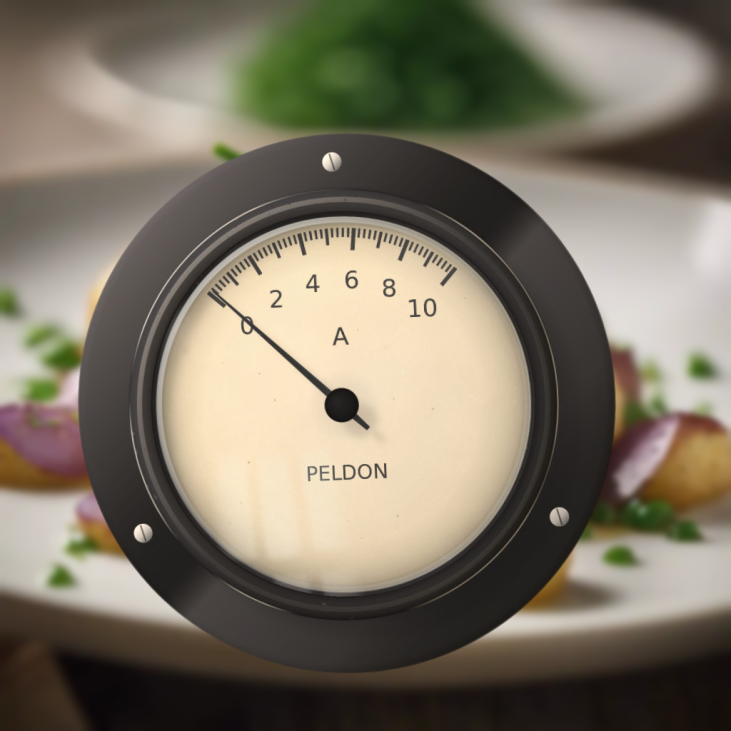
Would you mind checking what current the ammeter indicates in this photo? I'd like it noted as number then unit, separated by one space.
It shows 0.2 A
